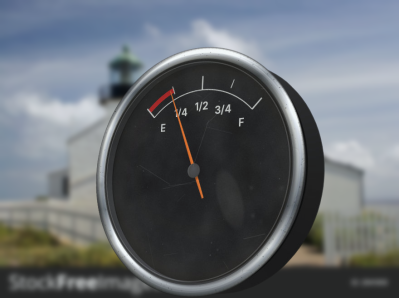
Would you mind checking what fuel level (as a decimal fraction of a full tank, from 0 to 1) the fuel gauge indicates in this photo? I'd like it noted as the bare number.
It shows 0.25
